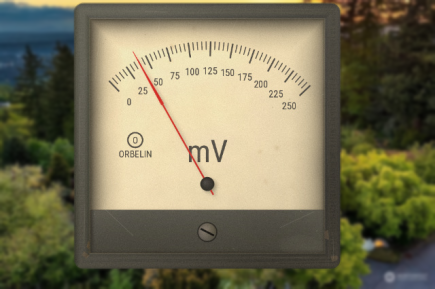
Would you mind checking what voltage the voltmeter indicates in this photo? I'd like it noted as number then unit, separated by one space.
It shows 40 mV
